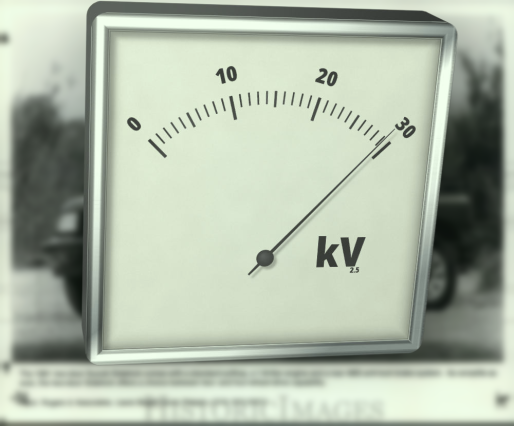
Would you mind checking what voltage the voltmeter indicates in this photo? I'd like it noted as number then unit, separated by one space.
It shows 29 kV
